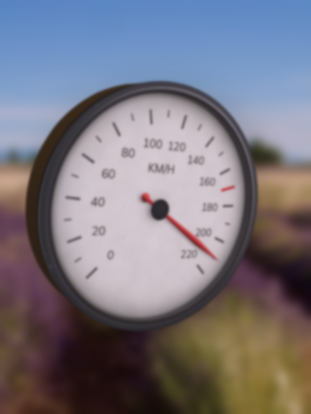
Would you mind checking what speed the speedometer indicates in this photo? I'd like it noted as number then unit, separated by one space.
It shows 210 km/h
